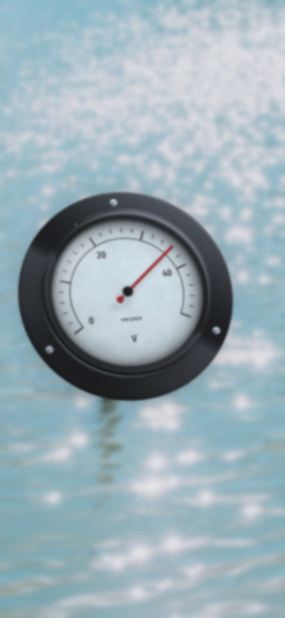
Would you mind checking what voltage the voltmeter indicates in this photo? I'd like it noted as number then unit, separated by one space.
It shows 36 V
